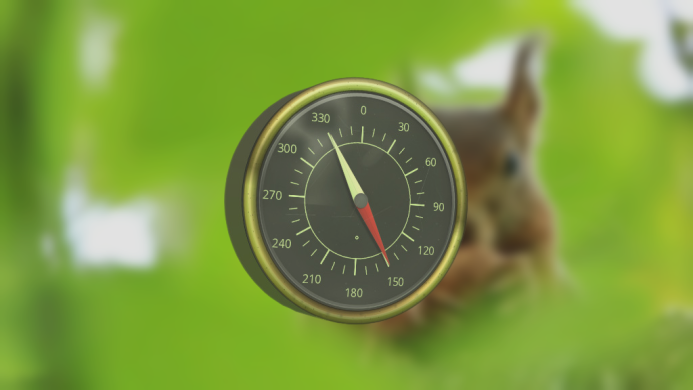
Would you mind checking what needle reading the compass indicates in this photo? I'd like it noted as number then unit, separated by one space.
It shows 150 °
